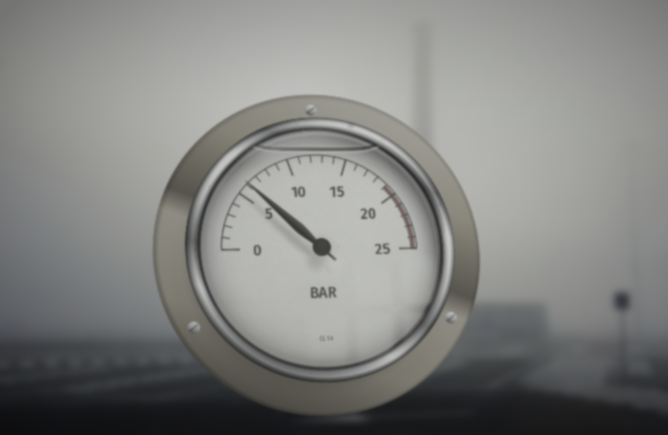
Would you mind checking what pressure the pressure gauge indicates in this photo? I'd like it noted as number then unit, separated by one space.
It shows 6 bar
